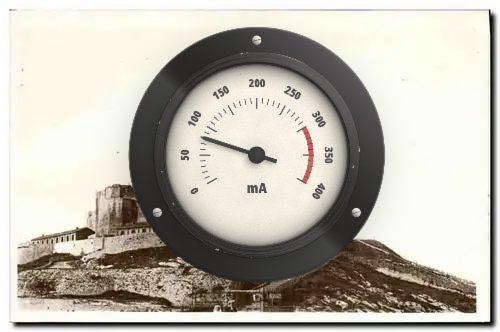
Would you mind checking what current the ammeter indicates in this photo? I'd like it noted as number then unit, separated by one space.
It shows 80 mA
